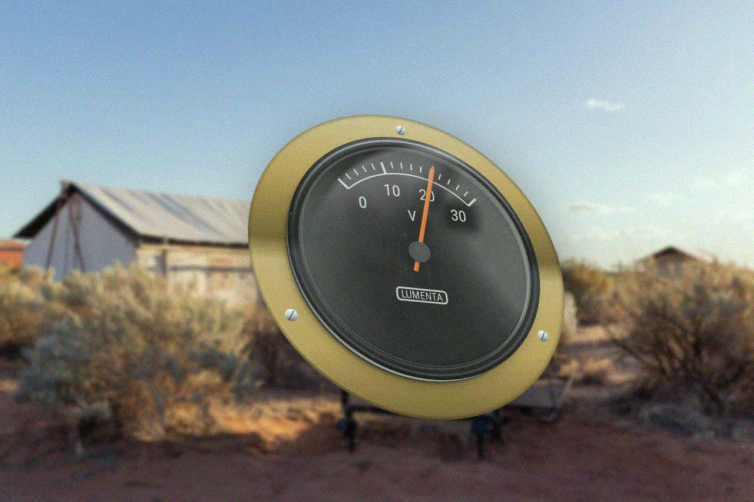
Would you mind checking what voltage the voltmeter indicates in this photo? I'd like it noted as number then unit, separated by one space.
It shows 20 V
